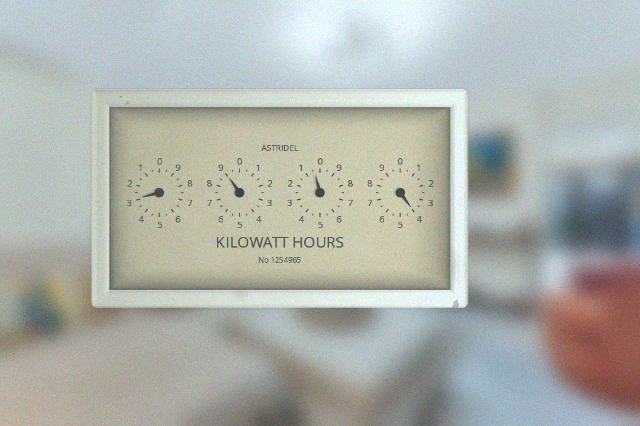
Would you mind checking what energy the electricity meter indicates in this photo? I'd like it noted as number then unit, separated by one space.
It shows 2904 kWh
